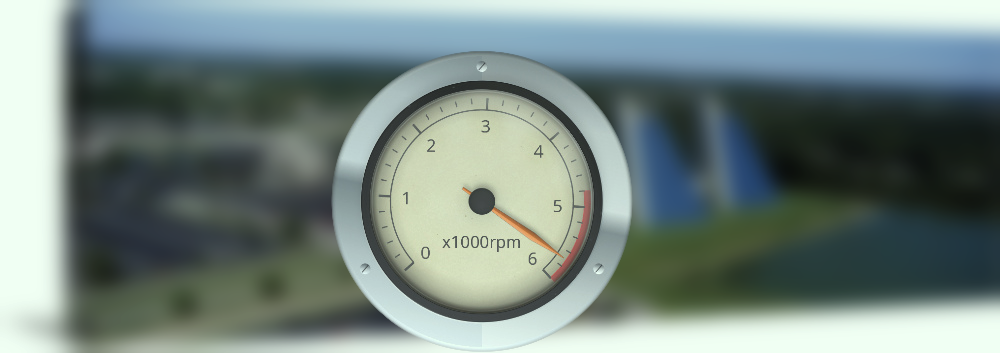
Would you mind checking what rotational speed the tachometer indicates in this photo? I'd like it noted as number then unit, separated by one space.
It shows 5700 rpm
